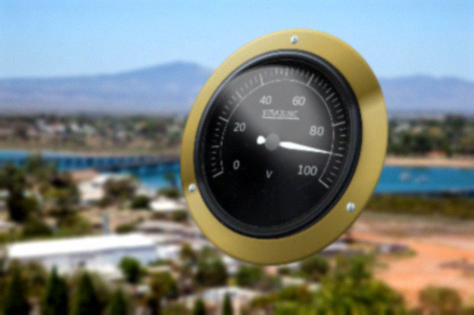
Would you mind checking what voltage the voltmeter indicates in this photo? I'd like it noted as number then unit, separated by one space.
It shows 90 V
